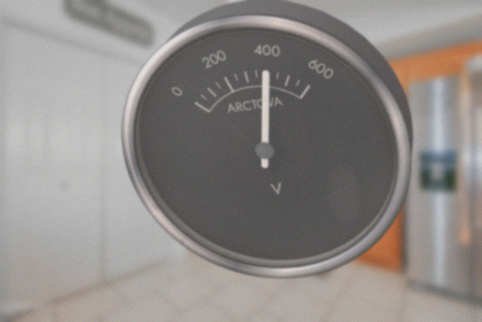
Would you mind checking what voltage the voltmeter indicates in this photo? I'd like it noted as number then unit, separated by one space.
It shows 400 V
